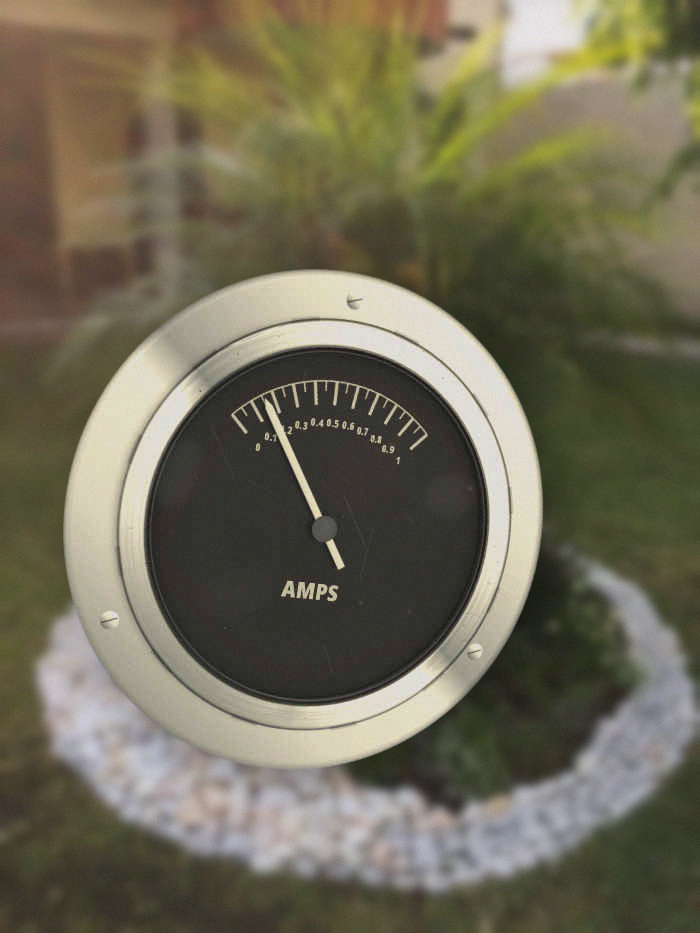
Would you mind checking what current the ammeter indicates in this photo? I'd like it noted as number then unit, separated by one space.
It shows 0.15 A
